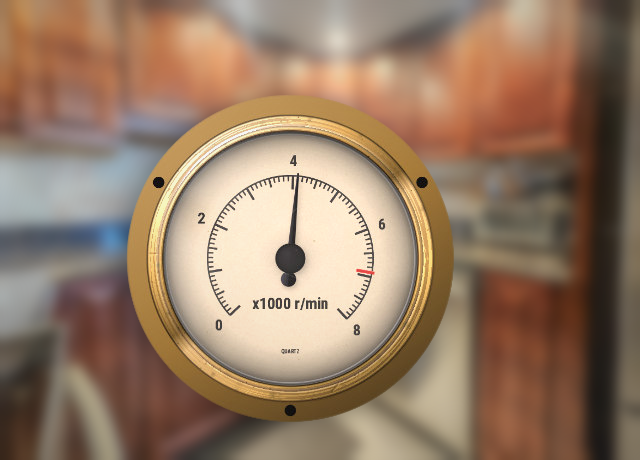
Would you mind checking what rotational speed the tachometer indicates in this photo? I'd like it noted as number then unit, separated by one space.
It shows 4100 rpm
